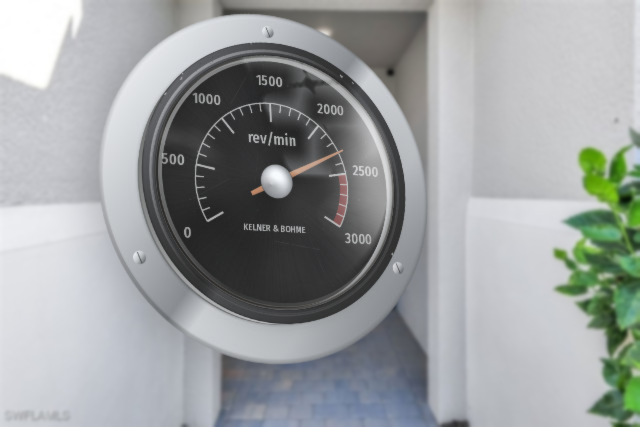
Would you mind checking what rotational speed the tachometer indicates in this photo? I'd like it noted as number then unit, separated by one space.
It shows 2300 rpm
